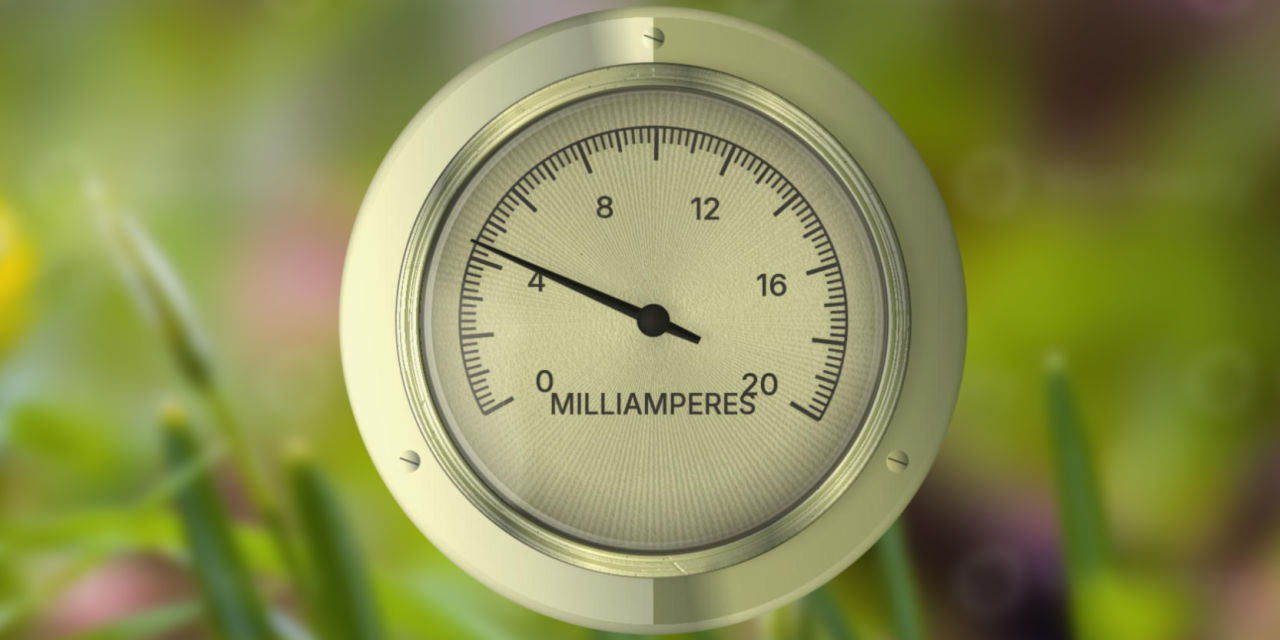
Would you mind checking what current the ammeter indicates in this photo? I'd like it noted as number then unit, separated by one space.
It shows 4.4 mA
